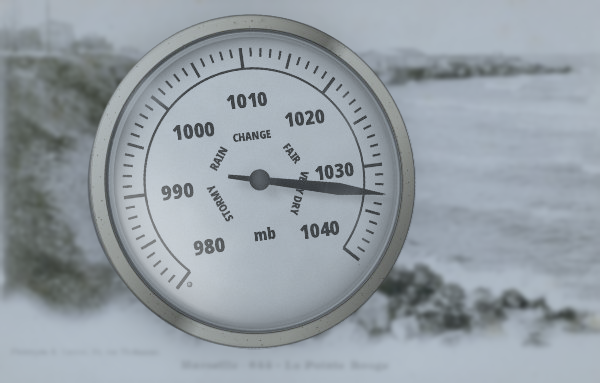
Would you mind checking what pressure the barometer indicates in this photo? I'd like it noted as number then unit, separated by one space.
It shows 1033 mbar
